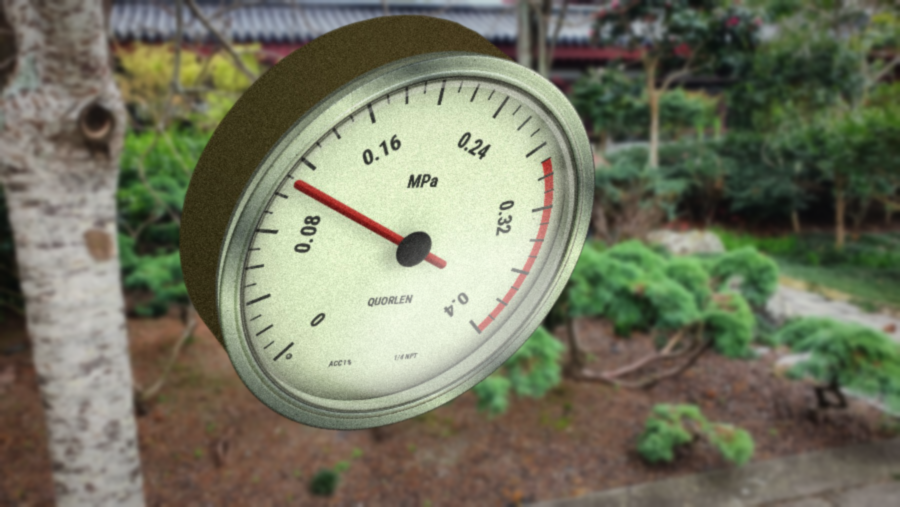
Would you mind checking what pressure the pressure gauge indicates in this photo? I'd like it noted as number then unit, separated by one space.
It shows 0.11 MPa
